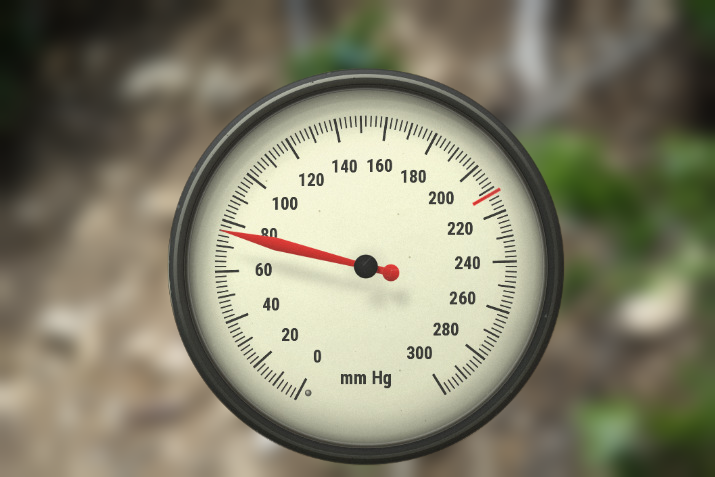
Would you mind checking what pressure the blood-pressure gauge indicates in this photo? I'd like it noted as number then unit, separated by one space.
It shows 76 mmHg
